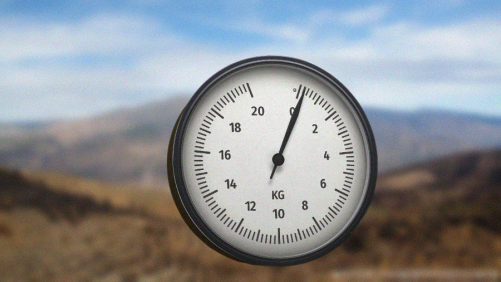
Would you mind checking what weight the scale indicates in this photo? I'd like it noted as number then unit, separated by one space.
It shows 0.2 kg
